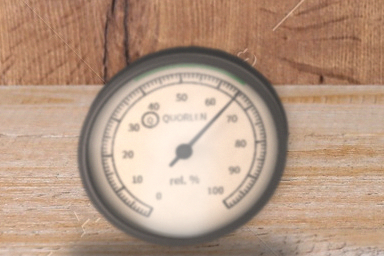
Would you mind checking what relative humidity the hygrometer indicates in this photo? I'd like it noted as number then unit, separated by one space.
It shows 65 %
